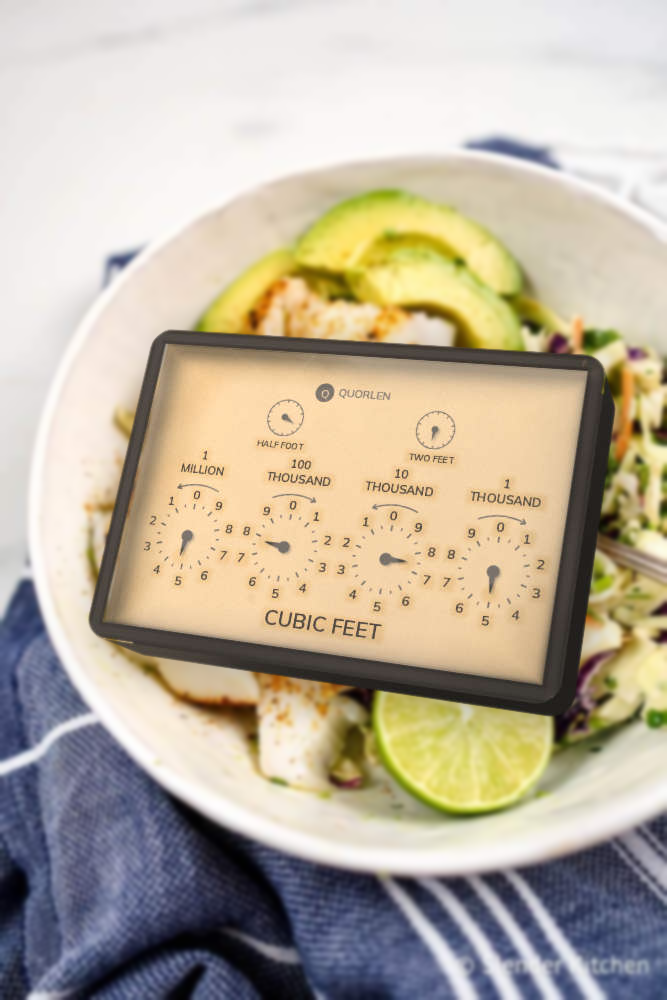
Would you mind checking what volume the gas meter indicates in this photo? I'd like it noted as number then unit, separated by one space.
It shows 477500 ft³
